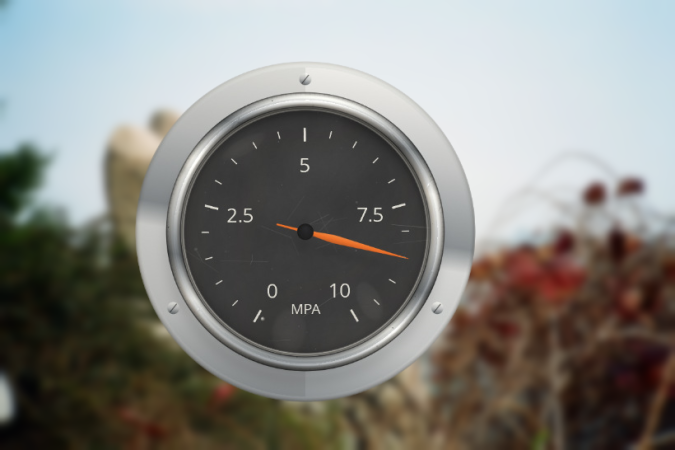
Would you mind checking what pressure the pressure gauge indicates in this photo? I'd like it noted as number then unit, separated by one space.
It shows 8.5 MPa
